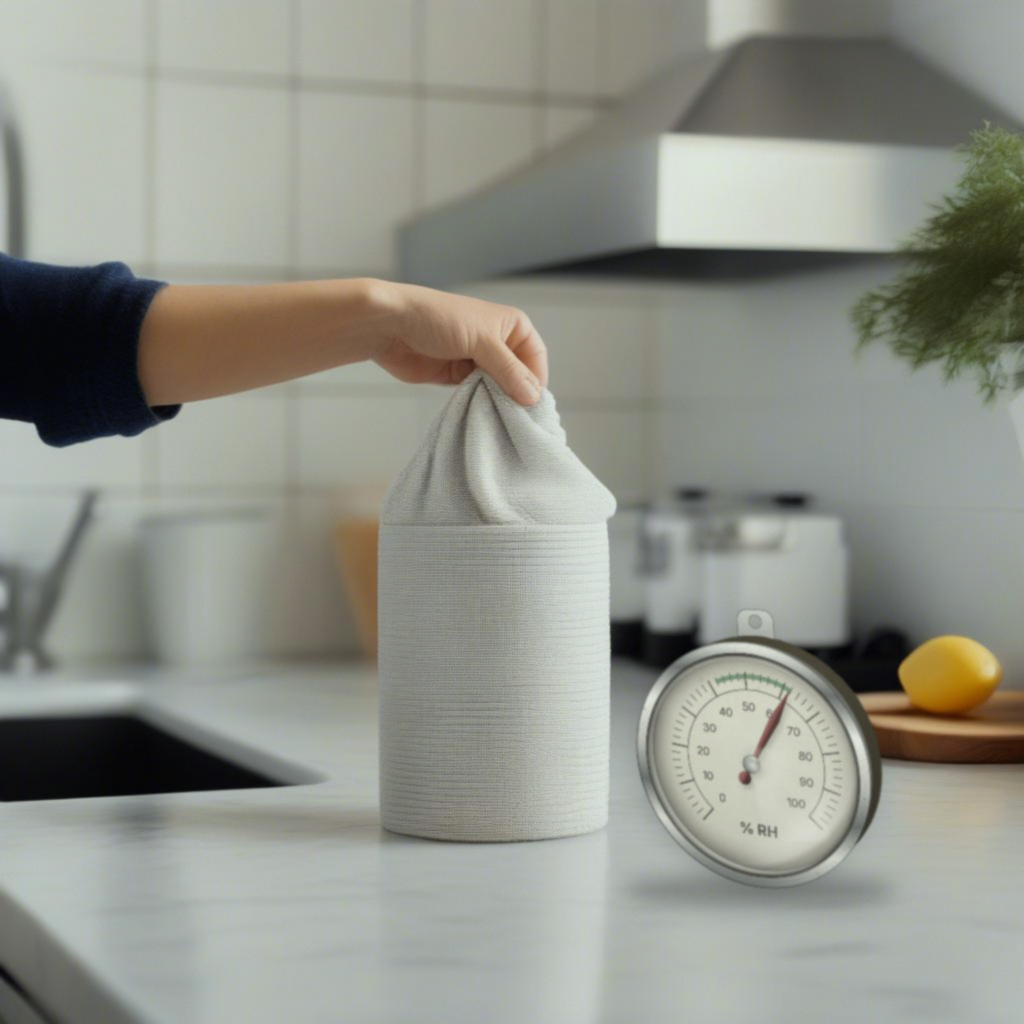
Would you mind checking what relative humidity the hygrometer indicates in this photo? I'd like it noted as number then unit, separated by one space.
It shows 62 %
